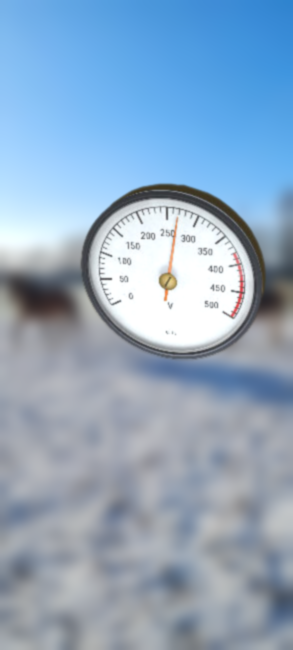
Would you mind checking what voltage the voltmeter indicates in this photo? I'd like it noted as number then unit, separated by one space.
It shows 270 V
